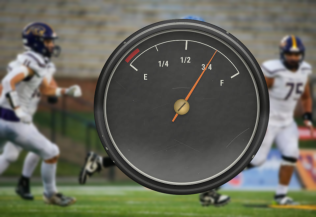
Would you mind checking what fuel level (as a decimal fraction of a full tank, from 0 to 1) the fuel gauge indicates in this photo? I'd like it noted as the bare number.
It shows 0.75
